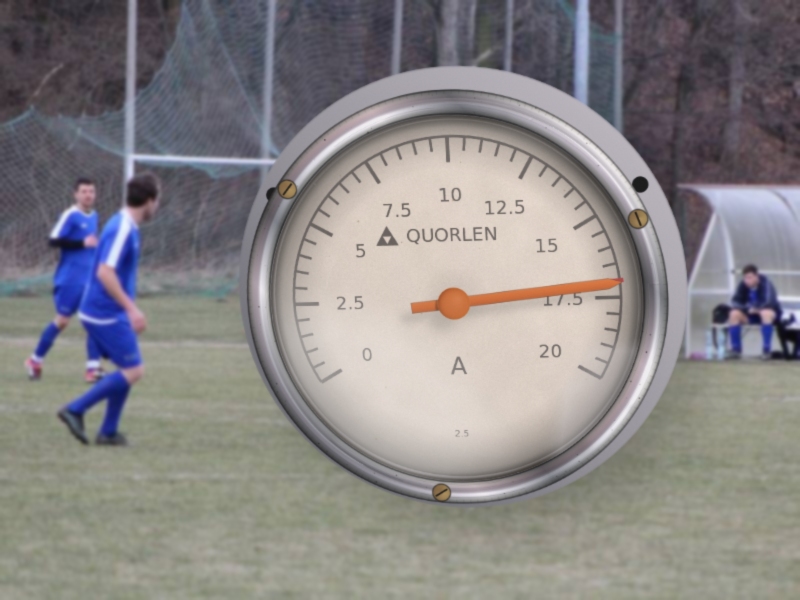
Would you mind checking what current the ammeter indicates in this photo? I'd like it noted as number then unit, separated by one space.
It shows 17 A
